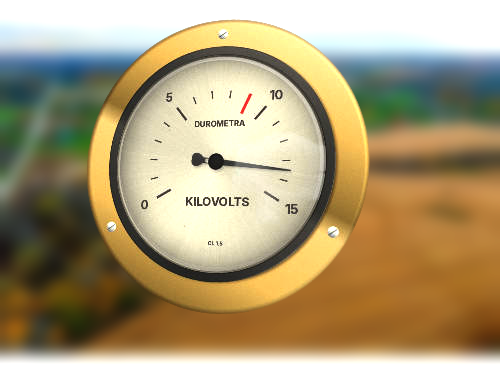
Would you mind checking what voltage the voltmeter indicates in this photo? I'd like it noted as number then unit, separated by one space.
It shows 13.5 kV
